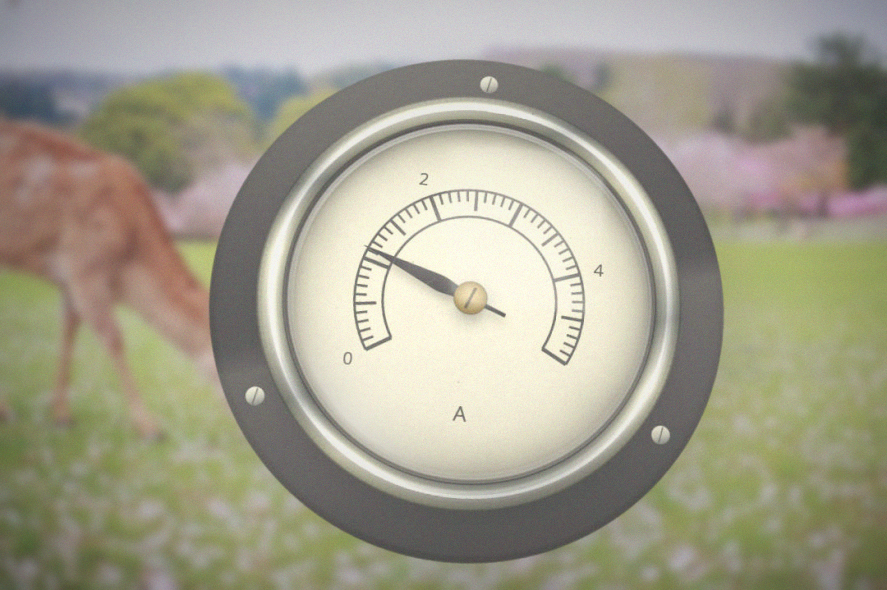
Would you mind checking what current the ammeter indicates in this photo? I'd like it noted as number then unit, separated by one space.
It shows 1.1 A
